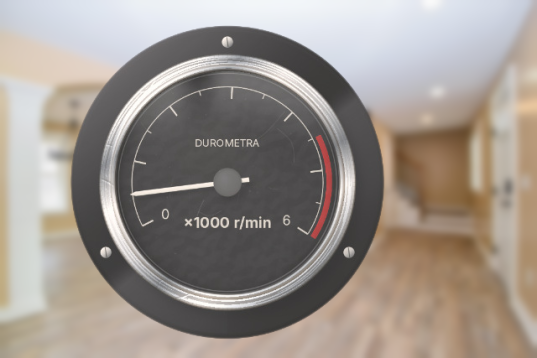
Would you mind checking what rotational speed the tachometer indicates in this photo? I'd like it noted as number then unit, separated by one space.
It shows 500 rpm
